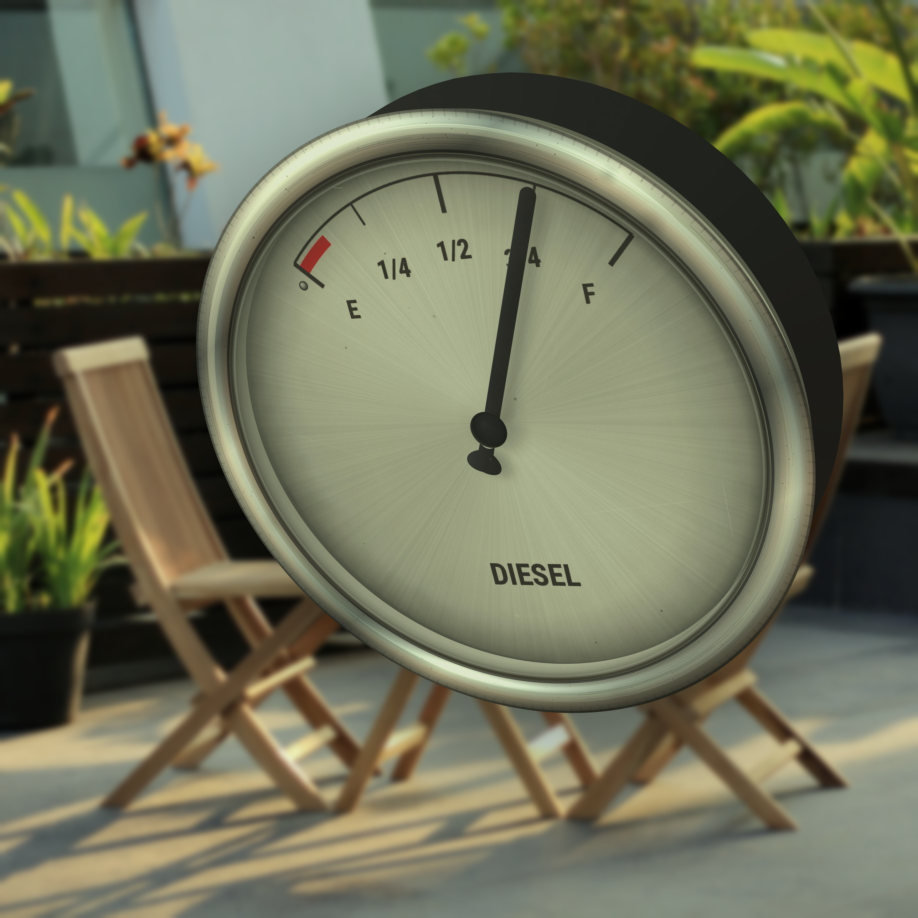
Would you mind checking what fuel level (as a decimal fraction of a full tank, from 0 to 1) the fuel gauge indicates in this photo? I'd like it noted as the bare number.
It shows 0.75
